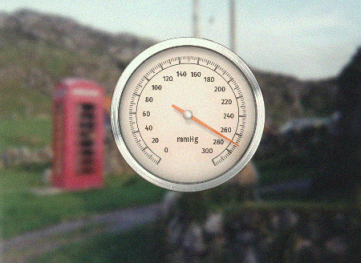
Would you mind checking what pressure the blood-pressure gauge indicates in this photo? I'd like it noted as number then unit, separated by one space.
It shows 270 mmHg
